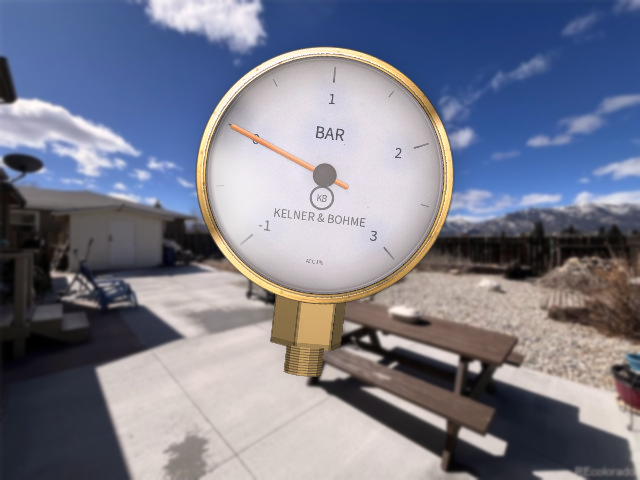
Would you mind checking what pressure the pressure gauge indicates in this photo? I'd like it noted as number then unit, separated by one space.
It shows 0 bar
